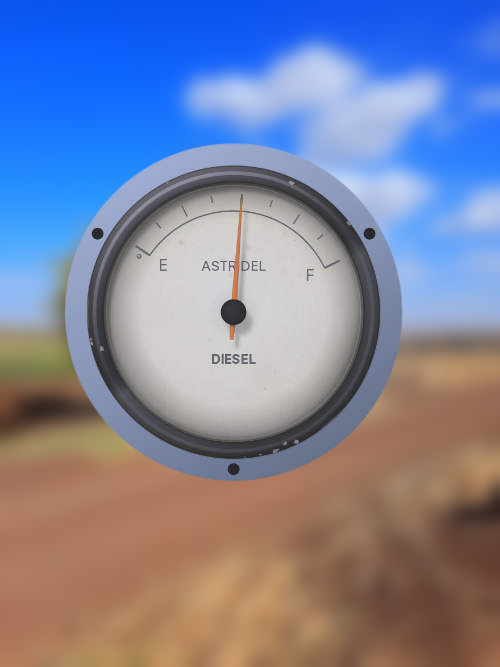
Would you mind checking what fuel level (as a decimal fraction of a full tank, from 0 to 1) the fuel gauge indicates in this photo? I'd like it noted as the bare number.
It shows 0.5
